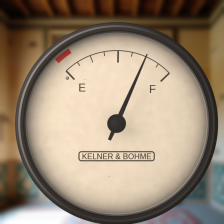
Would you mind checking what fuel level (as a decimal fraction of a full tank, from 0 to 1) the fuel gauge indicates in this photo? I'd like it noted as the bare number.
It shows 0.75
